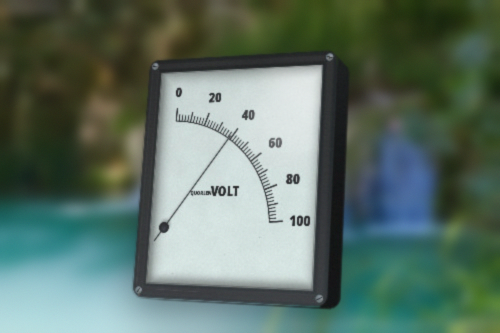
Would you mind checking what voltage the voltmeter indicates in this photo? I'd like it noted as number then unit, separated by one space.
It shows 40 V
